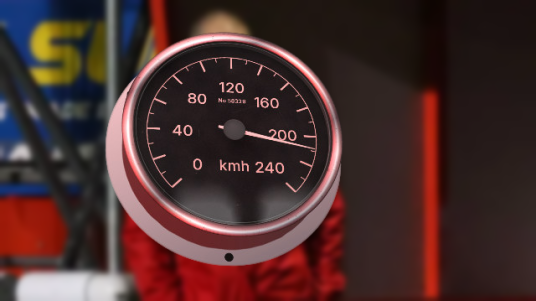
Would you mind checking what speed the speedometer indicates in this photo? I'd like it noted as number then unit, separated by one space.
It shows 210 km/h
